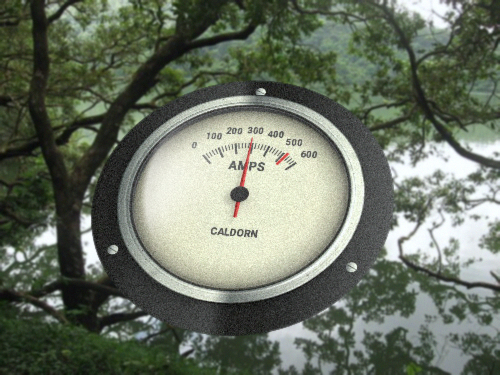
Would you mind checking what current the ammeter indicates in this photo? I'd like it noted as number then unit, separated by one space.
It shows 300 A
